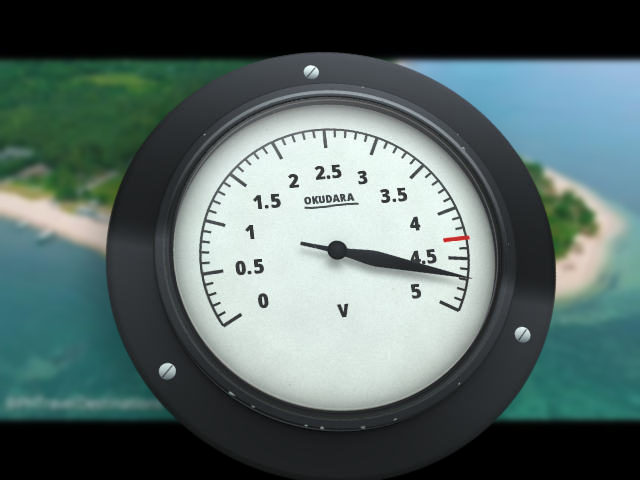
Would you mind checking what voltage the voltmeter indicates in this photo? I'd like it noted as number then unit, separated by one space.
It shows 4.7 V
